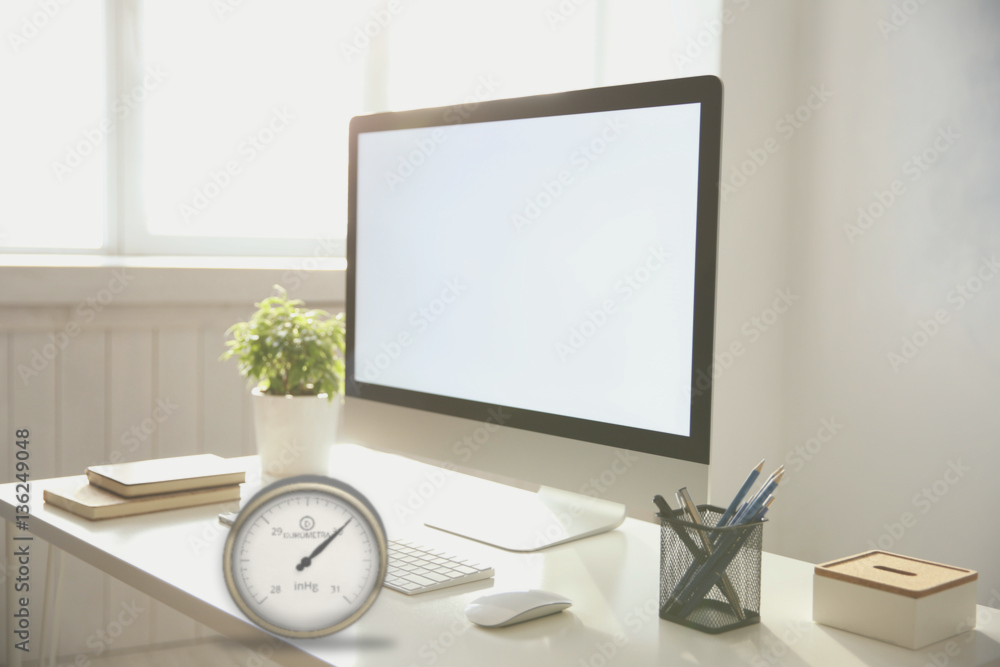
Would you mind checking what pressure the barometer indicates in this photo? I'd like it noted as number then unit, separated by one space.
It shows 30 inHg
